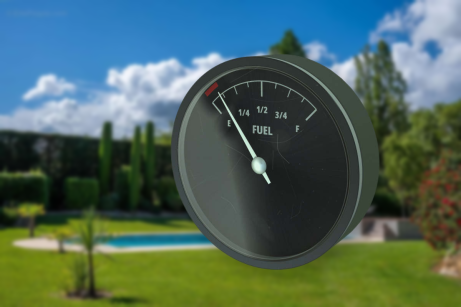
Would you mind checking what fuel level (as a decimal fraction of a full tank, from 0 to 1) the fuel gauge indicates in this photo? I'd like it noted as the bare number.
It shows 0.125
